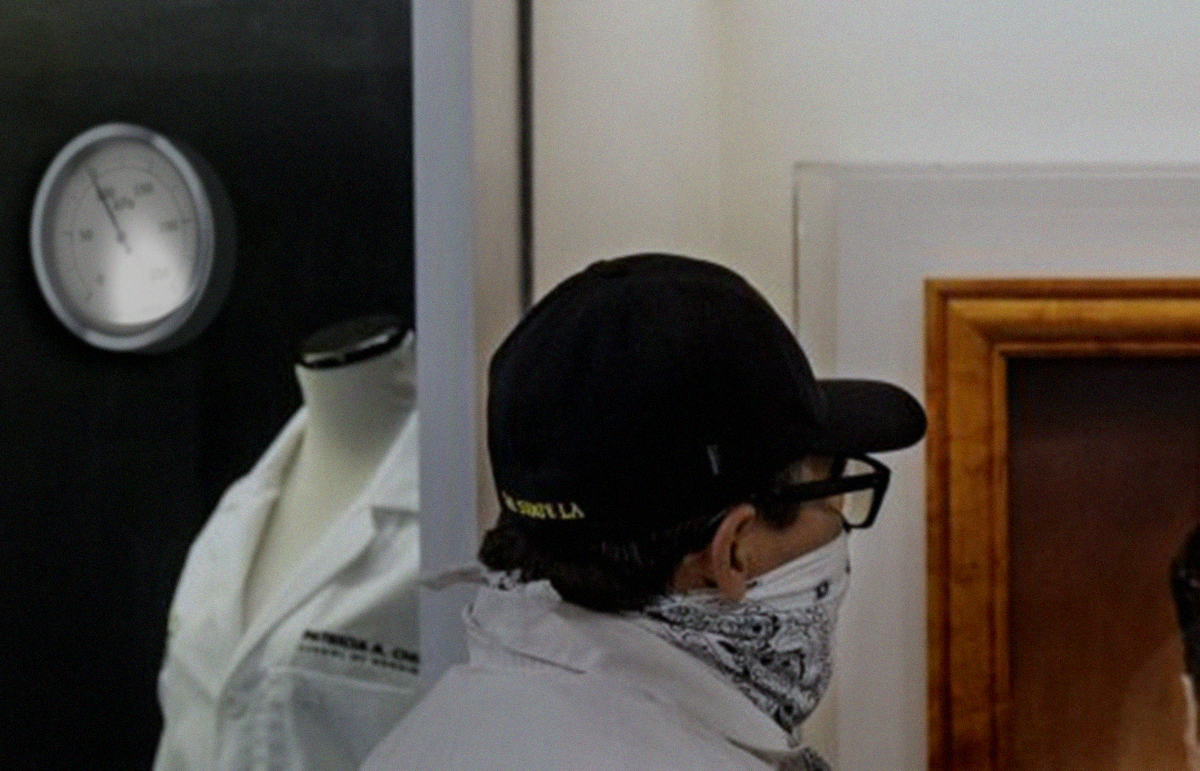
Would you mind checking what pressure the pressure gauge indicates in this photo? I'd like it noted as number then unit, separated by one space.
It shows 100 kPa
